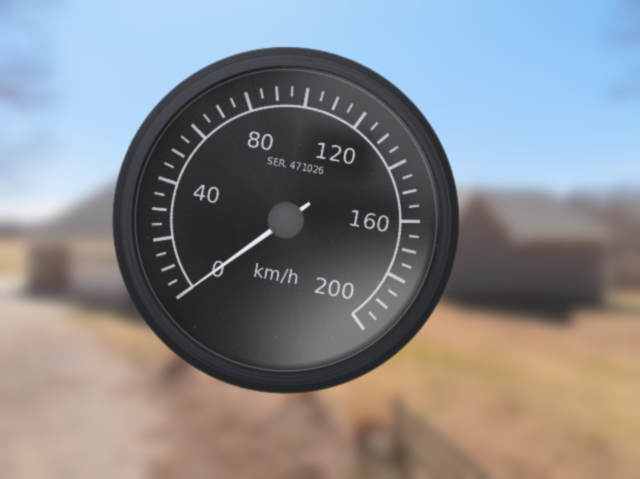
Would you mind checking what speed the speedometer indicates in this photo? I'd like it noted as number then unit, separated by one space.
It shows 0 km/h
